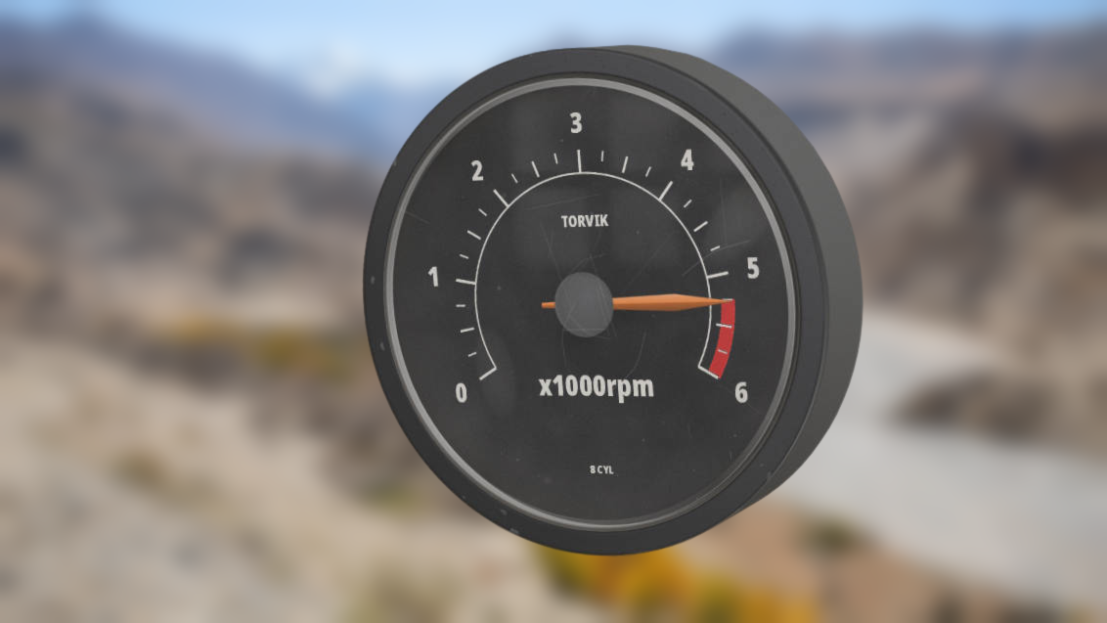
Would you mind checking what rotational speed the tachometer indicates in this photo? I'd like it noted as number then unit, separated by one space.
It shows 5250 rpm
